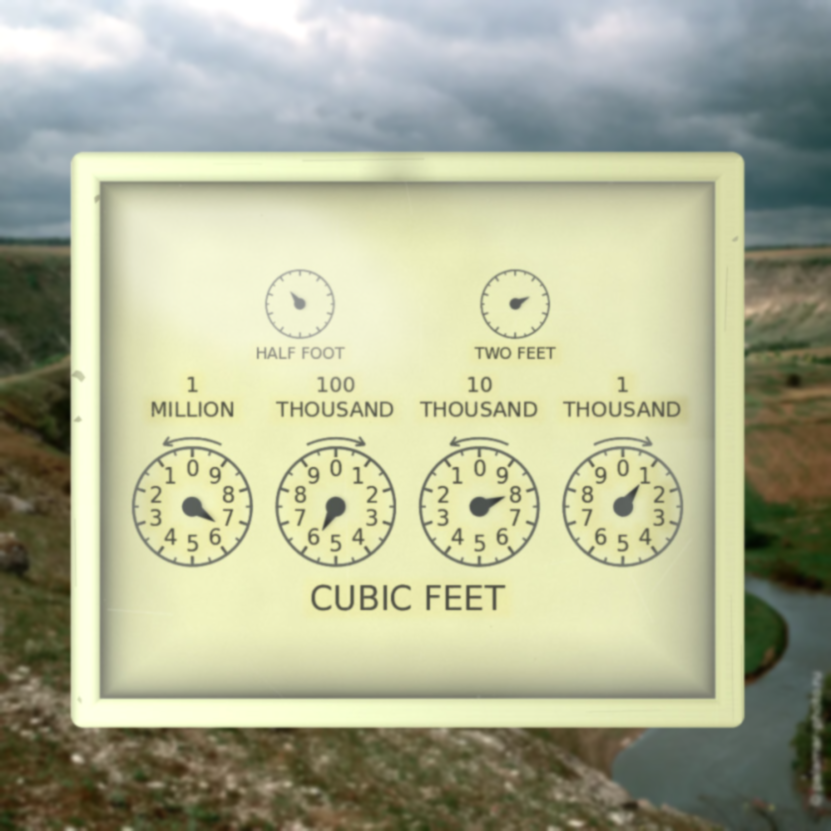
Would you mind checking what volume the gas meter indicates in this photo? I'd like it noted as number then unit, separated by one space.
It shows 658100 ft³
